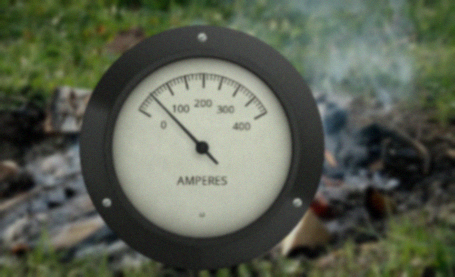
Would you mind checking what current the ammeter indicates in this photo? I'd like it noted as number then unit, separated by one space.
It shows 50 A
